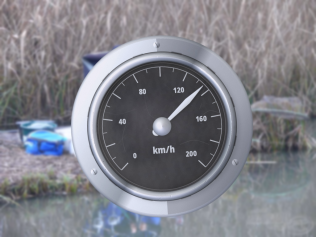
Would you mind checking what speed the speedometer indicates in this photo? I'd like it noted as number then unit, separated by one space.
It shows 135 km/h
